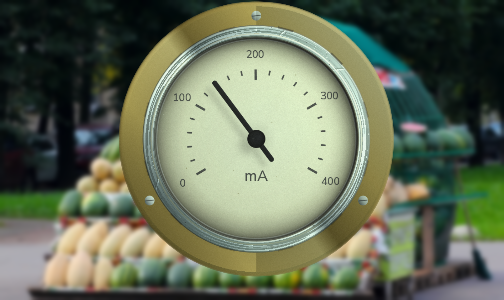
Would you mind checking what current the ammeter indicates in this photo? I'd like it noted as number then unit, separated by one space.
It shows 140 mA
